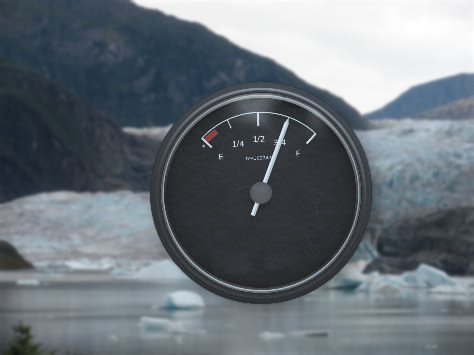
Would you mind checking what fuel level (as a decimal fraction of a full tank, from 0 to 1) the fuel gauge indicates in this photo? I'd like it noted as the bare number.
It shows 0.75
